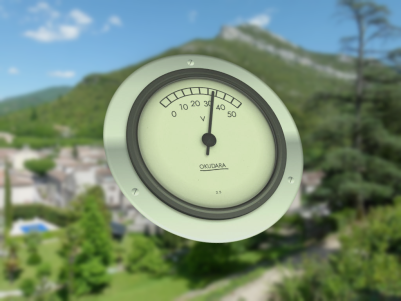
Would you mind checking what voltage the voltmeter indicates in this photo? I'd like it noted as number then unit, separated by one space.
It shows 32.5 V
